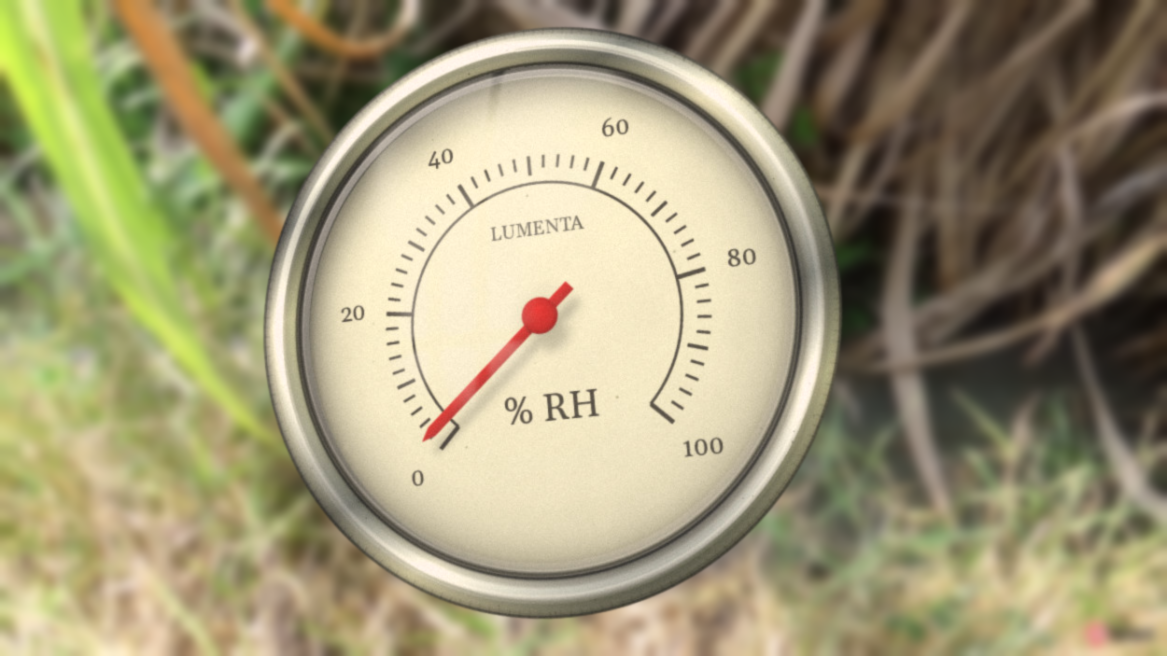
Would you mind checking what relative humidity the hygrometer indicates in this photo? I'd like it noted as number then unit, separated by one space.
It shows 2 %
